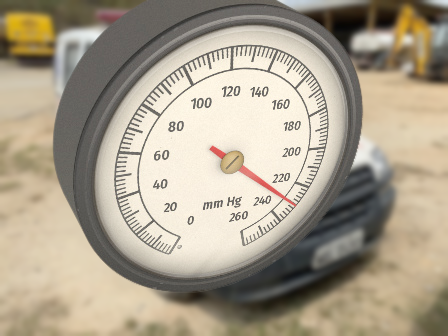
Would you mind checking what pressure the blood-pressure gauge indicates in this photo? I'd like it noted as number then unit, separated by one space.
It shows 230 mmHg
